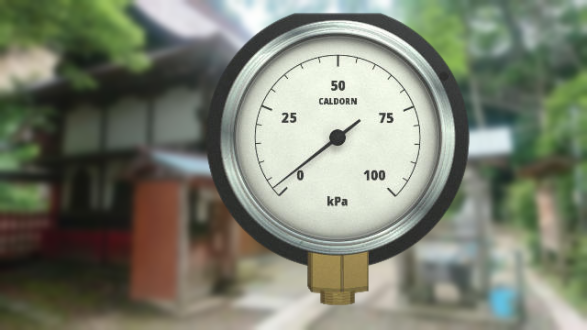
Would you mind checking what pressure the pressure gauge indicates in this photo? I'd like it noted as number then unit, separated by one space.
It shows 2.5 kPa
